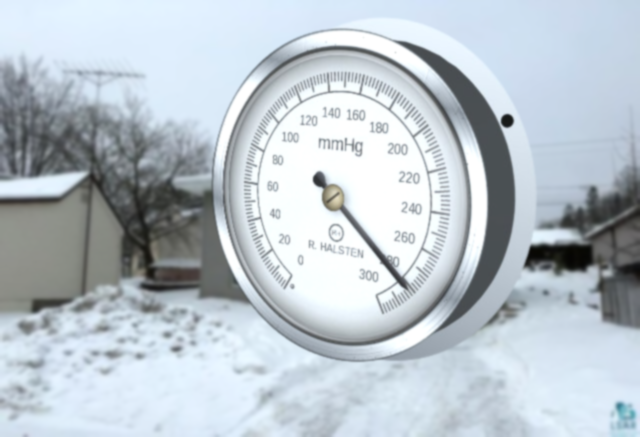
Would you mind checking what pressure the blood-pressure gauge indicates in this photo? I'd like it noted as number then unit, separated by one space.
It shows 280 mmHg
